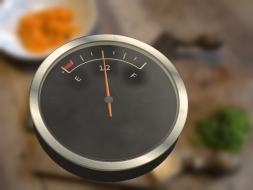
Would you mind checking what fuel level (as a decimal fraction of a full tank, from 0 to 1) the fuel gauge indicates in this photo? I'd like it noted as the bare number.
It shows 0.5
